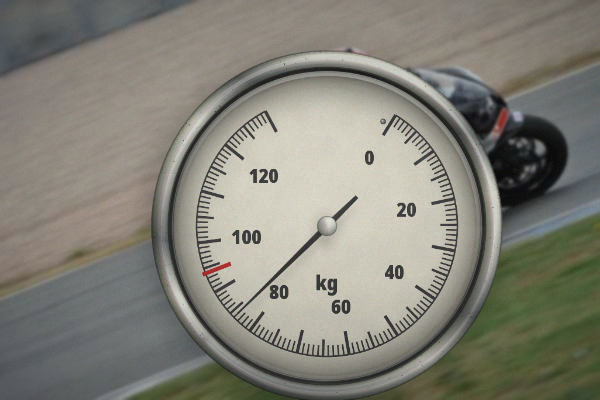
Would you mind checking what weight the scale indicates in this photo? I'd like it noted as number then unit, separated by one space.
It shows 84 kg
